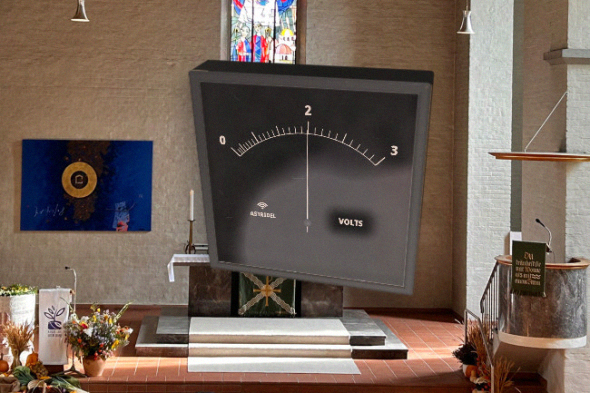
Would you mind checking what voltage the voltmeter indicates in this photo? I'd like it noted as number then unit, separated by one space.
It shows 2 V
